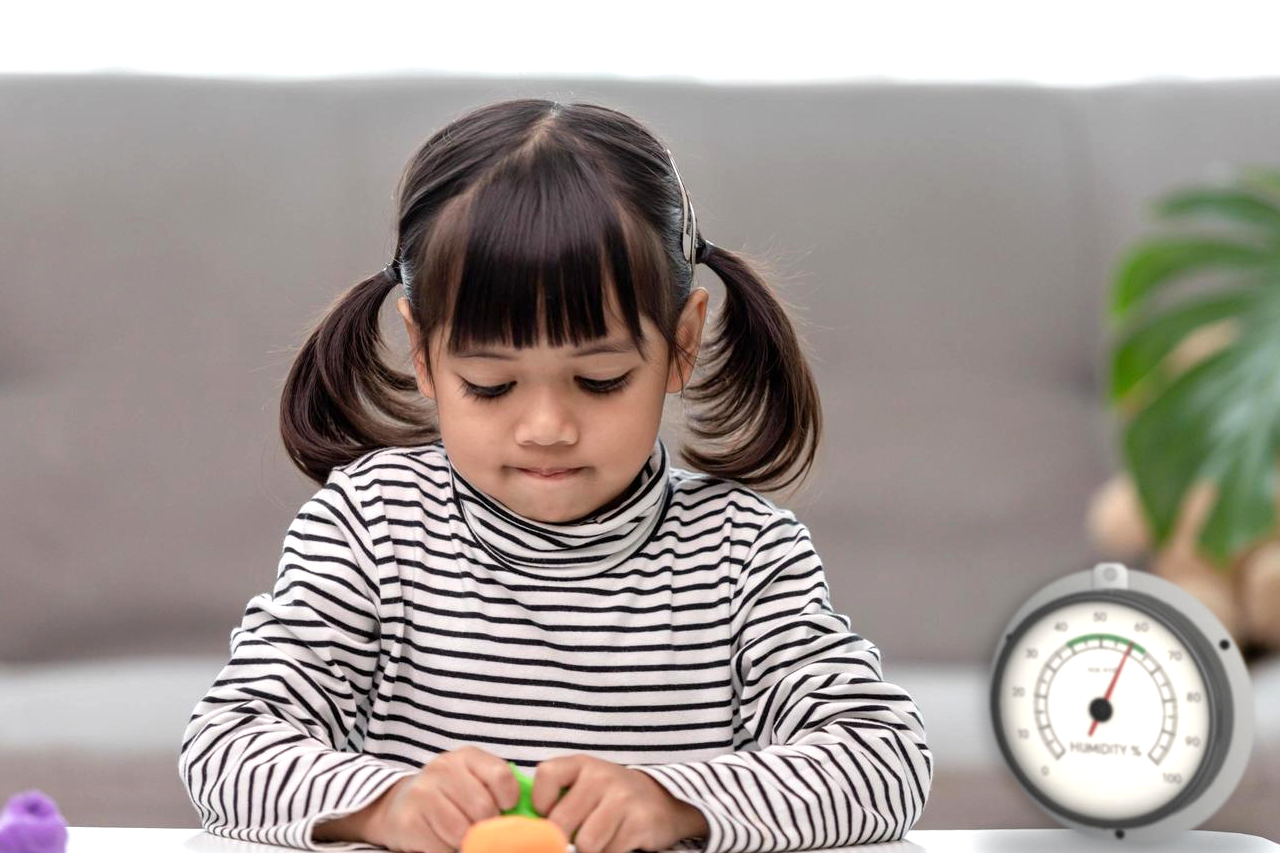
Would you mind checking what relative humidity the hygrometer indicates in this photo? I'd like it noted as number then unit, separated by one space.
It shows 60 %
